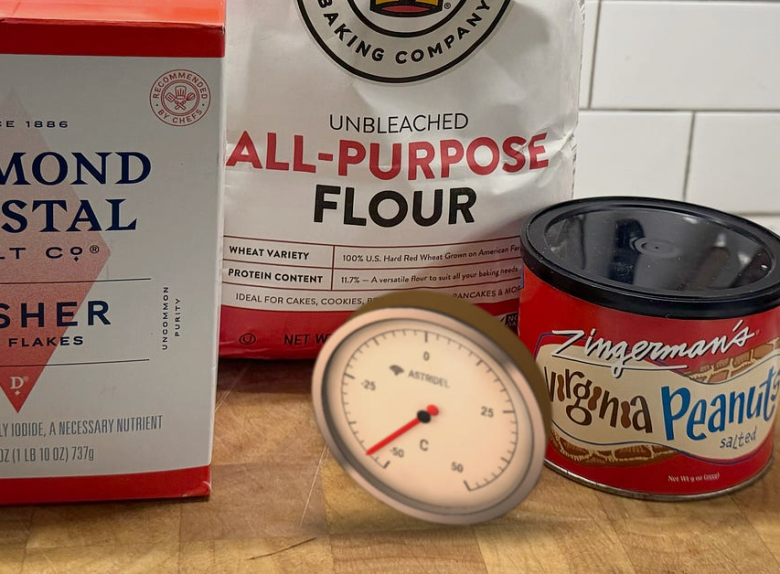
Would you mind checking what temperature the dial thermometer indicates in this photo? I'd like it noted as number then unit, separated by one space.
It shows -45 °C
